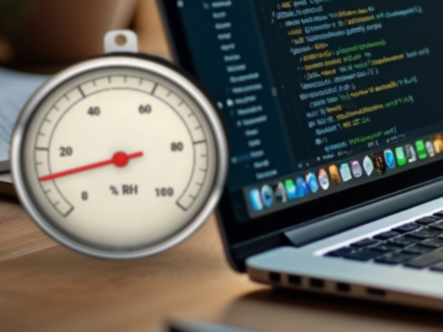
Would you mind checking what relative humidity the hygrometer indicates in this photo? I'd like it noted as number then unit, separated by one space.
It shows 12 %
